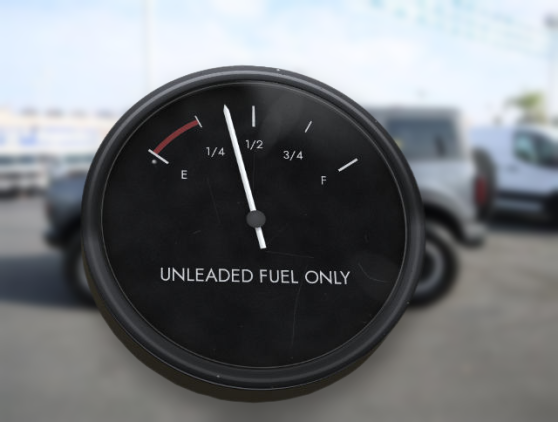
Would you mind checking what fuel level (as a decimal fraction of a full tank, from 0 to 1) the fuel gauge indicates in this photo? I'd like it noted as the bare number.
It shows 0.375
